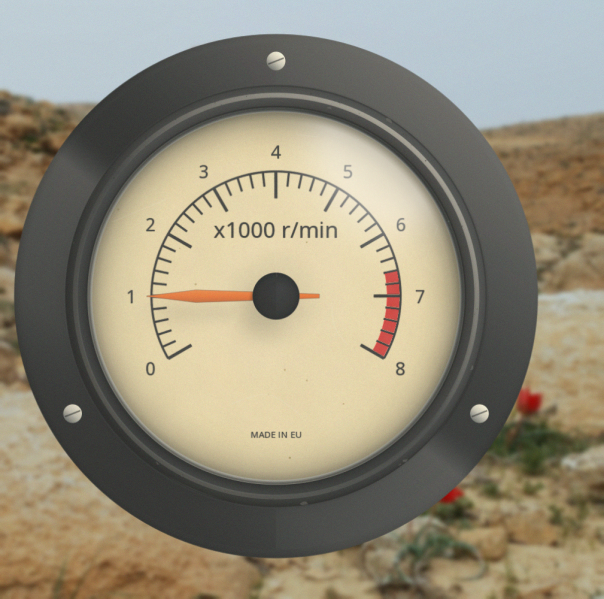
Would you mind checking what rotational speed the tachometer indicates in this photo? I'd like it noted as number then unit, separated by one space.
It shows 1000 rpm
